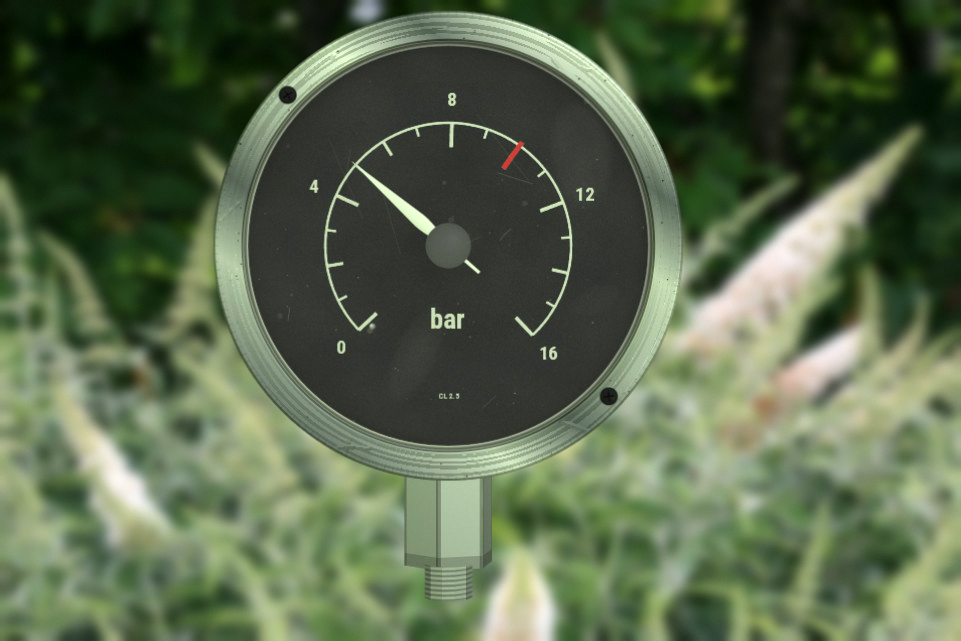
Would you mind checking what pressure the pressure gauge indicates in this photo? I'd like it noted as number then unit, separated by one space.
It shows 5 bar
